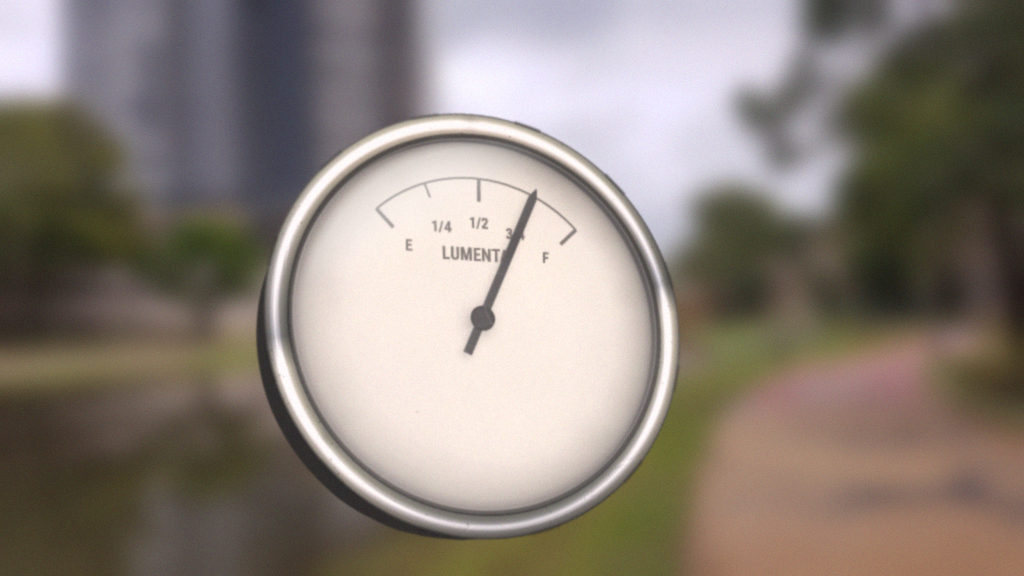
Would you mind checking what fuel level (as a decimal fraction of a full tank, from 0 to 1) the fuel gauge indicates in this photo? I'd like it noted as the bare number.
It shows 0.75
